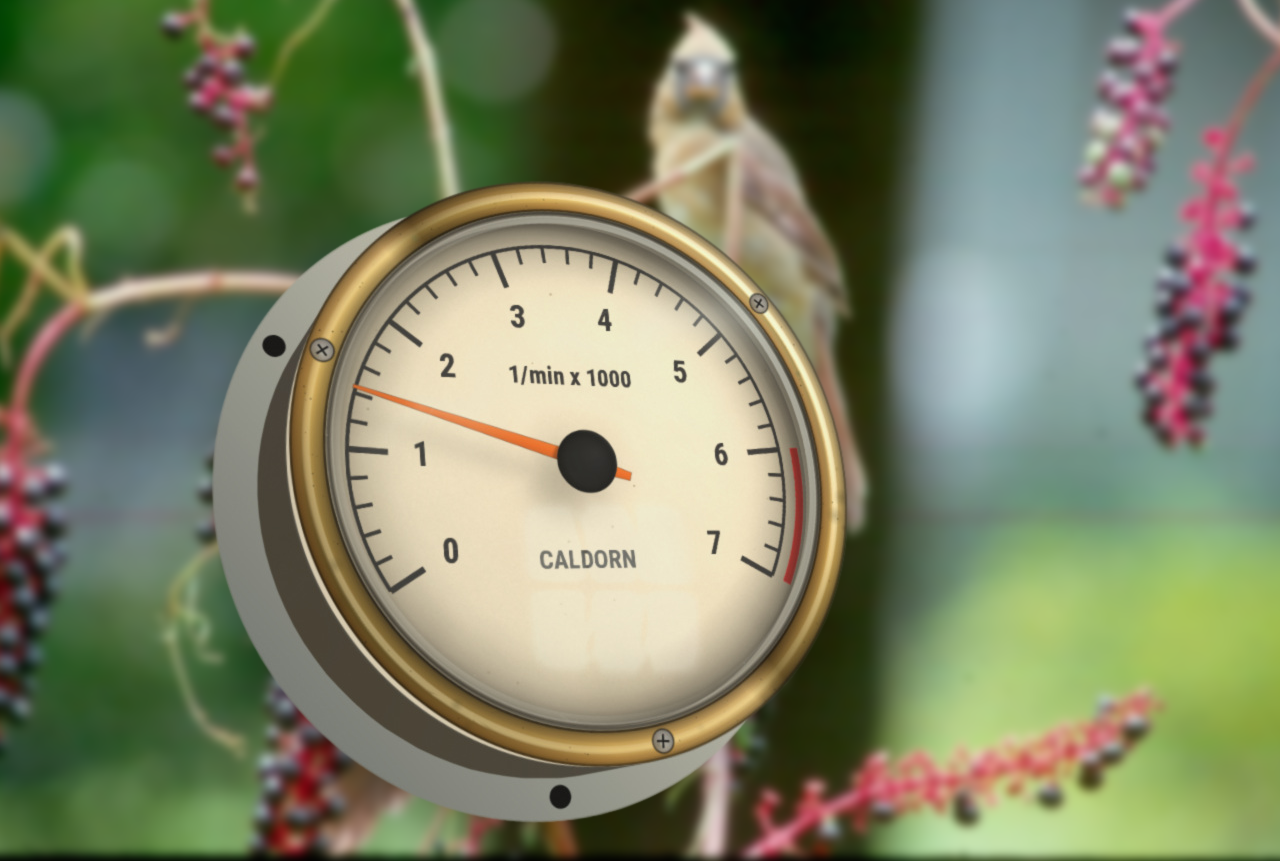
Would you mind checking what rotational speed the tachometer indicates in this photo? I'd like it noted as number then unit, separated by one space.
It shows 1400 rpm
